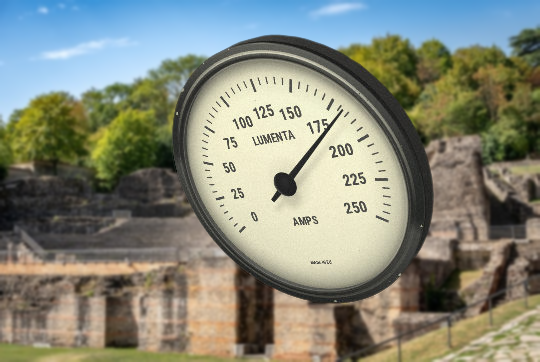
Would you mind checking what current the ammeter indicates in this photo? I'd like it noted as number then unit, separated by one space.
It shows 182.5 A
